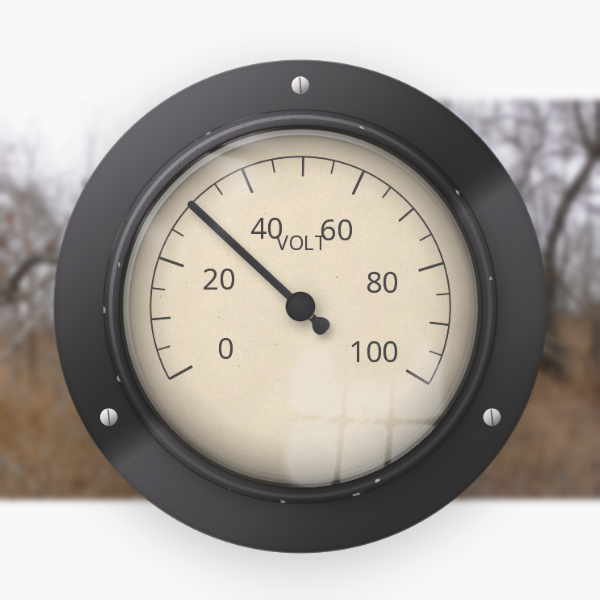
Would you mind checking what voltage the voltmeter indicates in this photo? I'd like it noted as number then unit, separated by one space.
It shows 30 V
